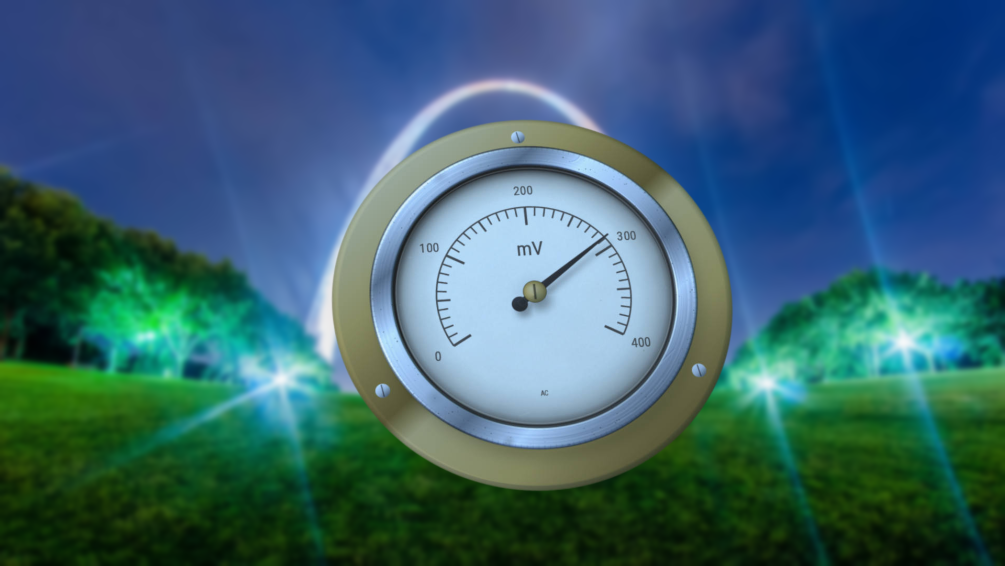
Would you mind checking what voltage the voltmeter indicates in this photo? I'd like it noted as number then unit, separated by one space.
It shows 290 mV
